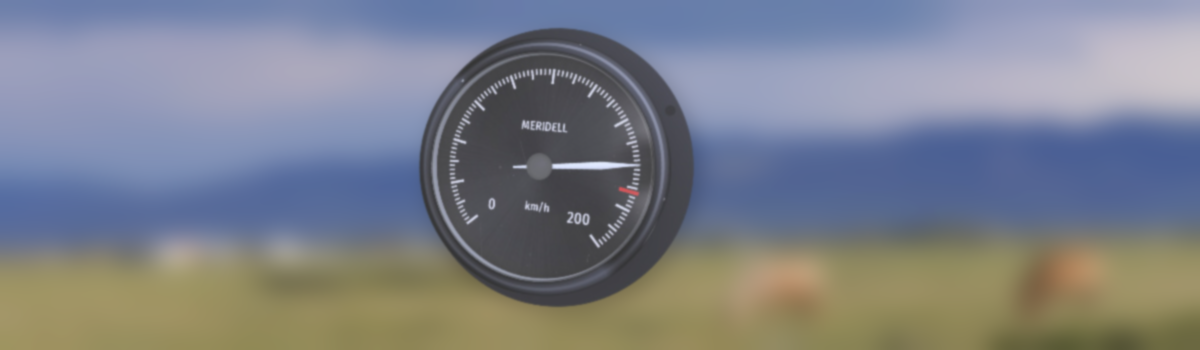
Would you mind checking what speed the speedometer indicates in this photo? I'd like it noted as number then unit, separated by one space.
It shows 160 km/h
